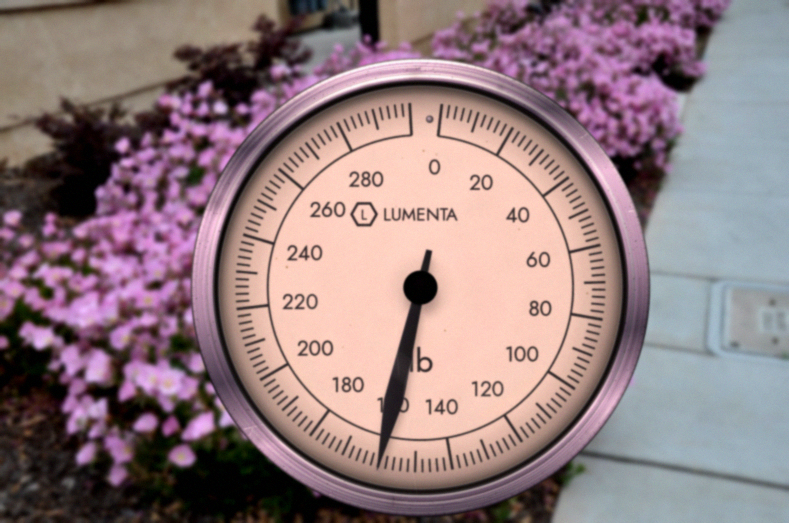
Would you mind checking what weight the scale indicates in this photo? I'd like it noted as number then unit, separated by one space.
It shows 160 lb
